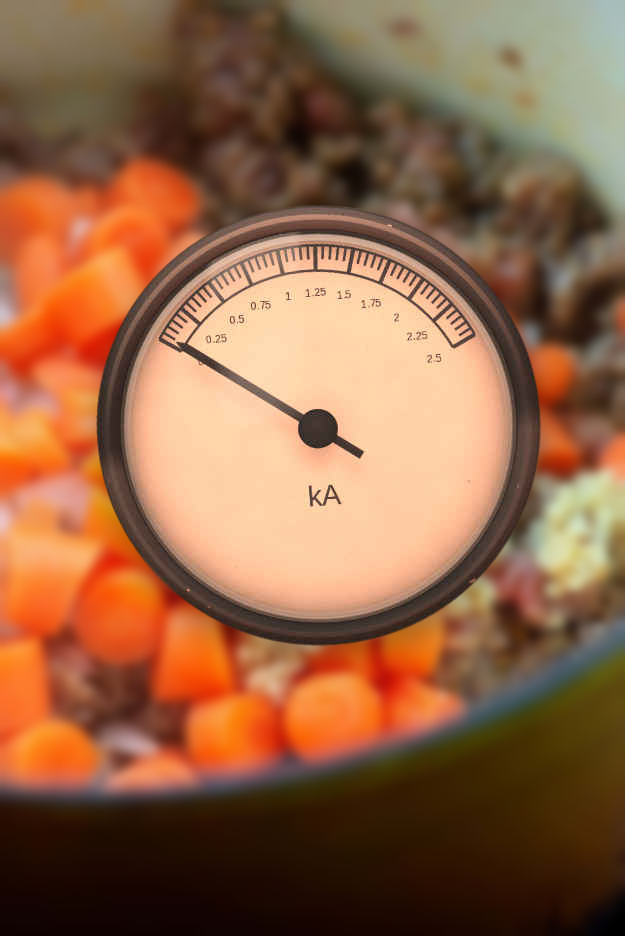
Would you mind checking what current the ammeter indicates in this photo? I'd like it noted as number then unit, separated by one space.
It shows 0.05 kA
